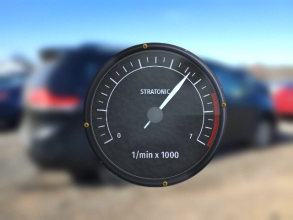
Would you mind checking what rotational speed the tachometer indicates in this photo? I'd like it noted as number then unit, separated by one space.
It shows 4625 rpm
